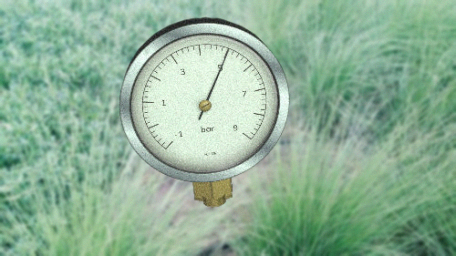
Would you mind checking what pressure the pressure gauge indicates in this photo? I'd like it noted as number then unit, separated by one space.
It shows 5 bar
